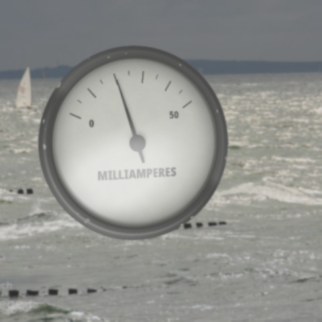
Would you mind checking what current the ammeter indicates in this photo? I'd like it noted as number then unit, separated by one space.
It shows 20 mA
